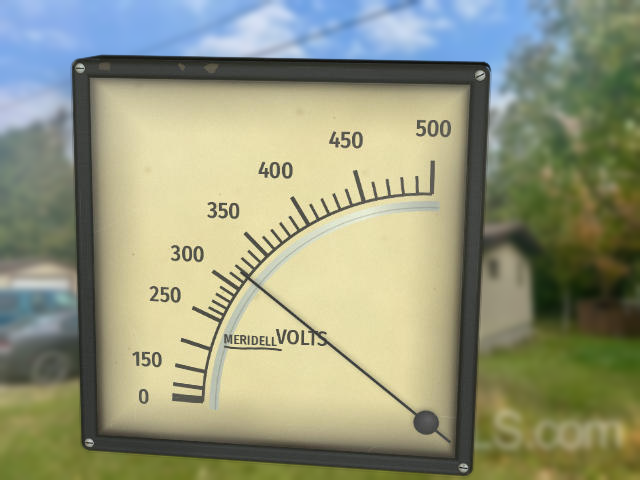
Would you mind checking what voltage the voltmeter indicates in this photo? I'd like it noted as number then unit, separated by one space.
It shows 320 V
